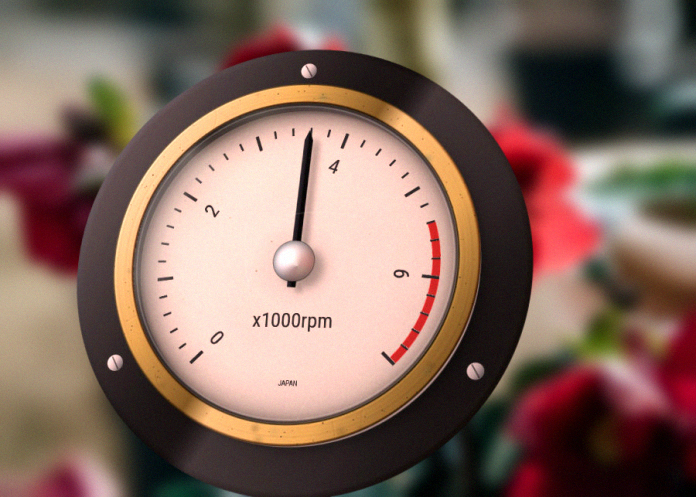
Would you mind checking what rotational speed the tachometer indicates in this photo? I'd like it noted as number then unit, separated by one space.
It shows 3600 rpm
